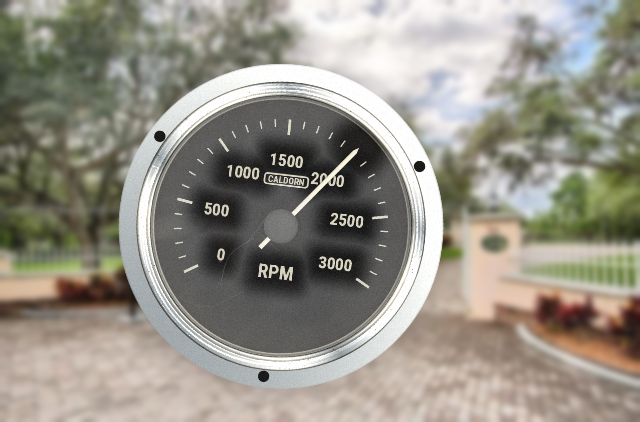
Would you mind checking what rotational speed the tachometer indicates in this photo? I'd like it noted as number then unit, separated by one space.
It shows 2000 rpm
